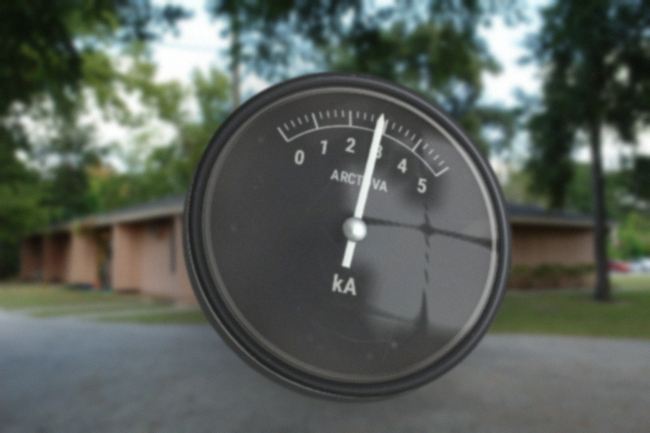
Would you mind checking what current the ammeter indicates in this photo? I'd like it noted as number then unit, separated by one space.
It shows 2.8 kA
